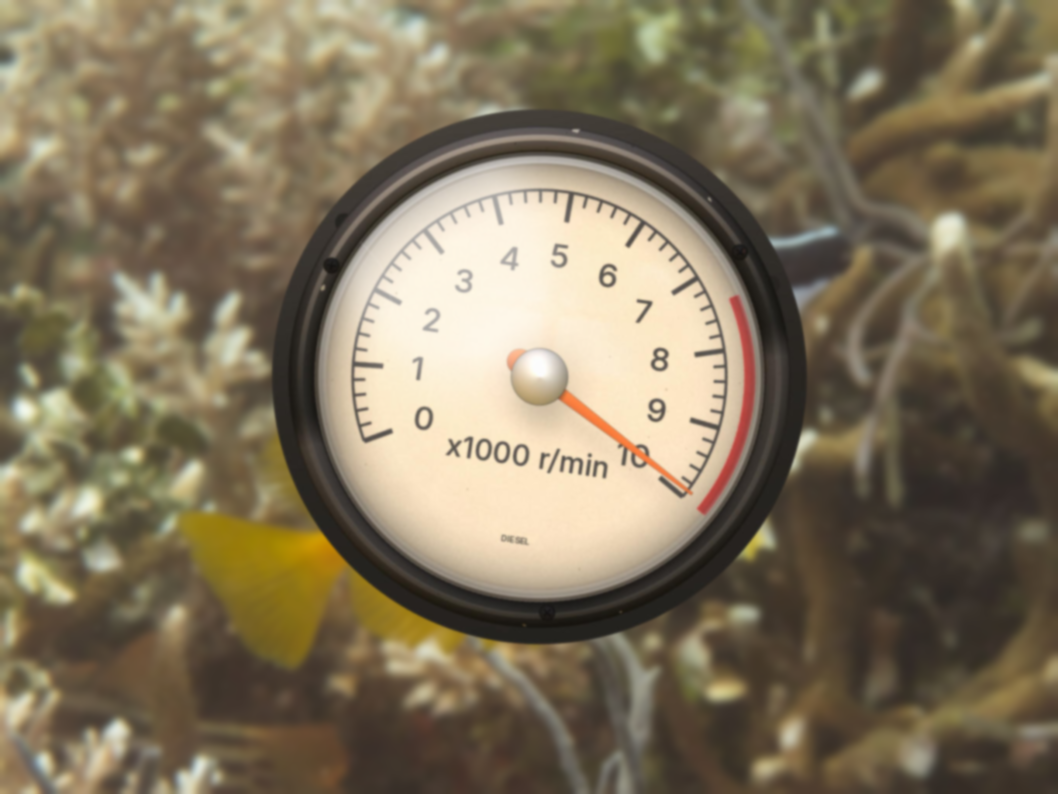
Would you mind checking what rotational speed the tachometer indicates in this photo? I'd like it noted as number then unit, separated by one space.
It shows 9900 rpm
